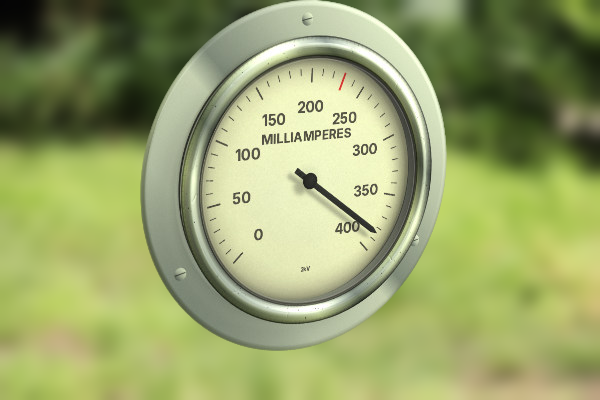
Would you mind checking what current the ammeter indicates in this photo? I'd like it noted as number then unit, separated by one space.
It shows 385 mA
